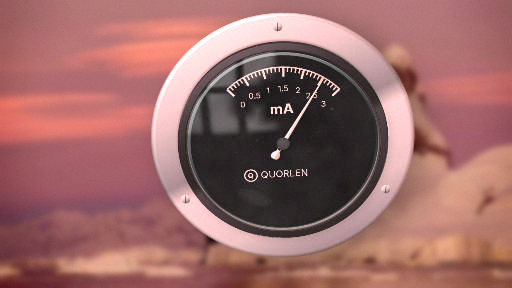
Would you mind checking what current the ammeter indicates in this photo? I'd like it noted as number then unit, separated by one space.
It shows 2.5 mA
